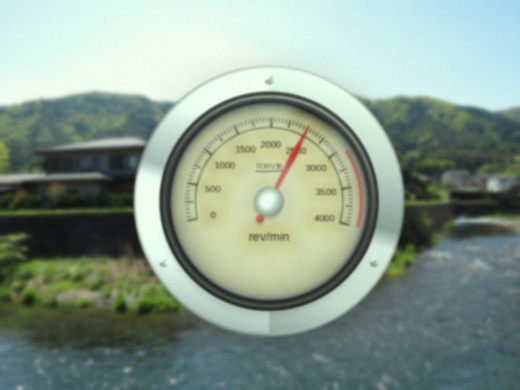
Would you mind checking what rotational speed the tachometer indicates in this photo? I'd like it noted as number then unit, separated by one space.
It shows 2500 rpm
